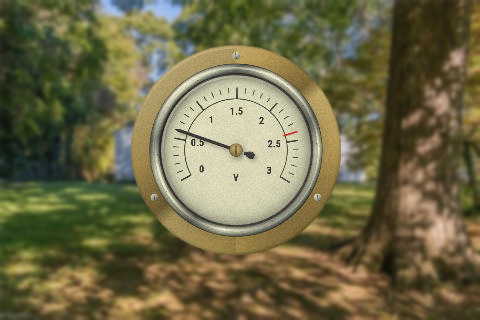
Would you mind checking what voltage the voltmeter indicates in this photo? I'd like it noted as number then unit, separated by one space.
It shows 0.6 V
